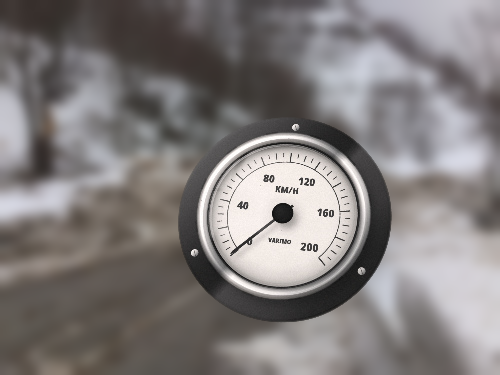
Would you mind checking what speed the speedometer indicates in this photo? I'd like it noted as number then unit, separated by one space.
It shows 0 km/h
